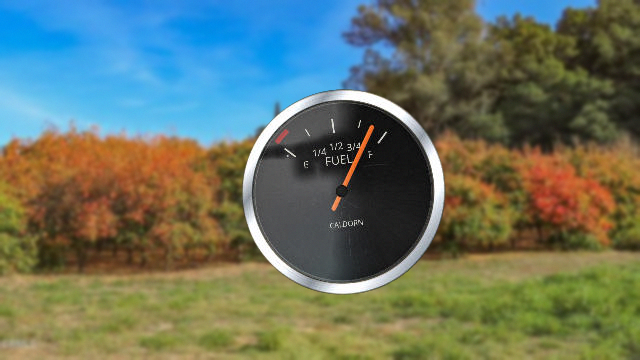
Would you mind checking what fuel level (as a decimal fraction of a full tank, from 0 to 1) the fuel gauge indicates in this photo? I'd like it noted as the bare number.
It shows 0.875
